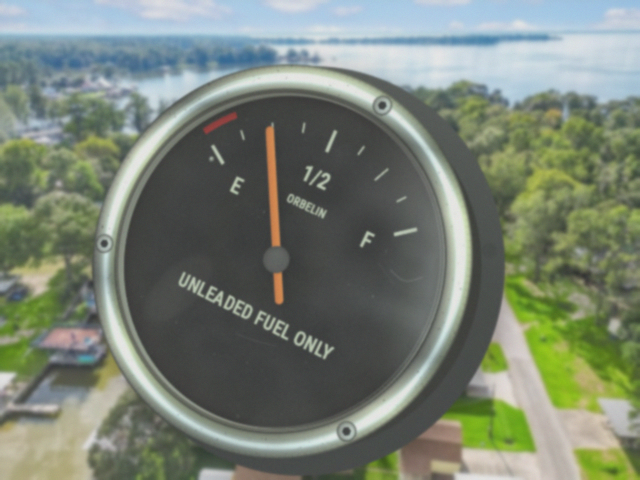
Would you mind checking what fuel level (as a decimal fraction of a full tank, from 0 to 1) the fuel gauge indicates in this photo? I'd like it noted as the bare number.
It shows 0.25
